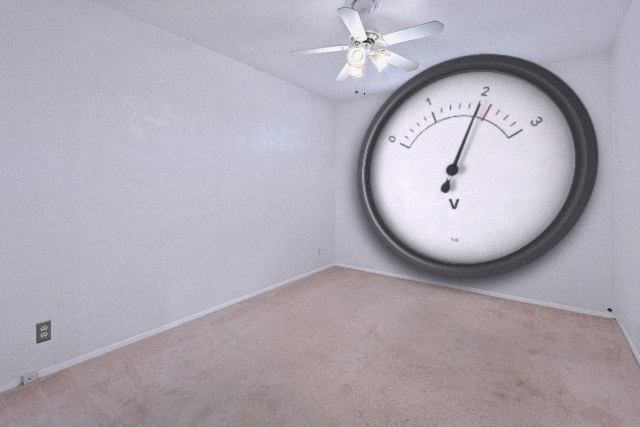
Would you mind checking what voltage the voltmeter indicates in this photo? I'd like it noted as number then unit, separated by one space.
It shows 2 V
